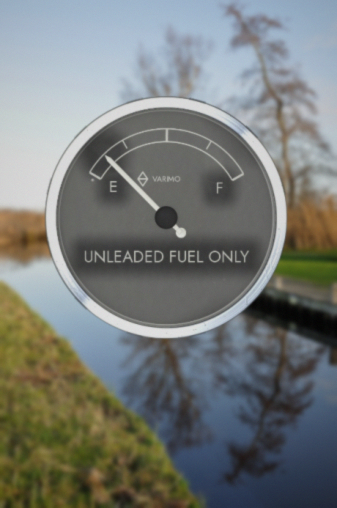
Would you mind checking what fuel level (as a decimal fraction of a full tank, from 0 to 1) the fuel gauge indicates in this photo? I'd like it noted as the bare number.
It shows 0.125
